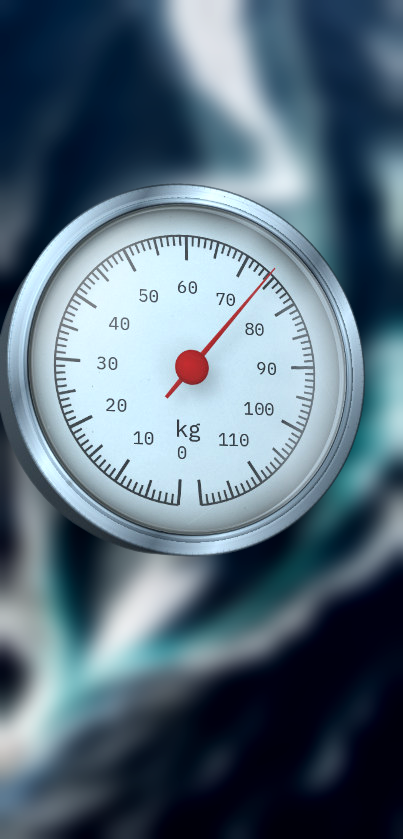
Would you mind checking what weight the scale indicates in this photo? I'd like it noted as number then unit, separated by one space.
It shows 74 kg
